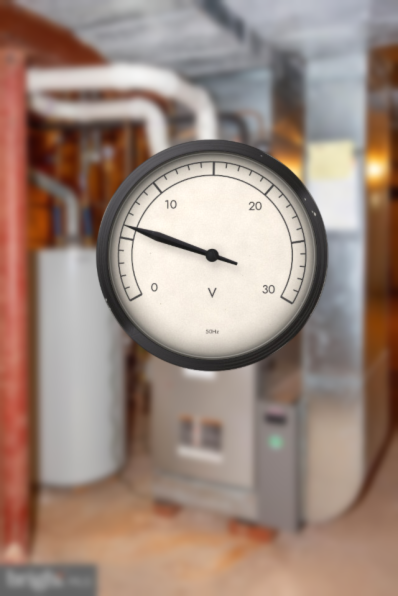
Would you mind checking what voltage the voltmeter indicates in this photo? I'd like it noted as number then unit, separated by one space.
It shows 6 V
